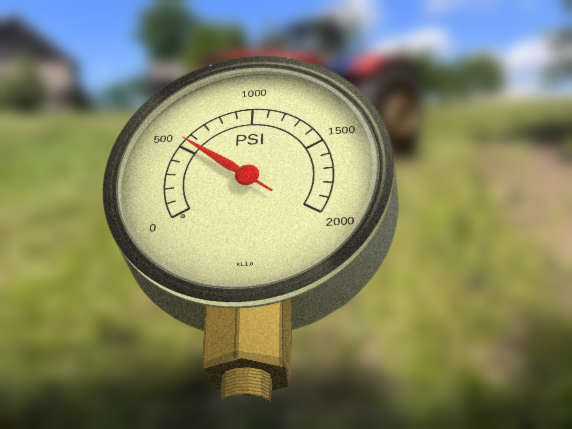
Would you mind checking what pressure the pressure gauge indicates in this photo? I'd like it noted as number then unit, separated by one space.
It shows 550 psi
